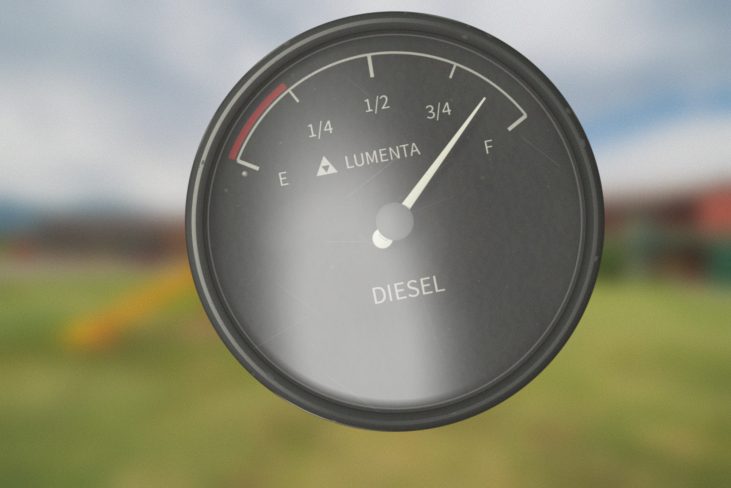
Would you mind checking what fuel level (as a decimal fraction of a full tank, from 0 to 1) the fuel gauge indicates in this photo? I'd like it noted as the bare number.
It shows 0.875
